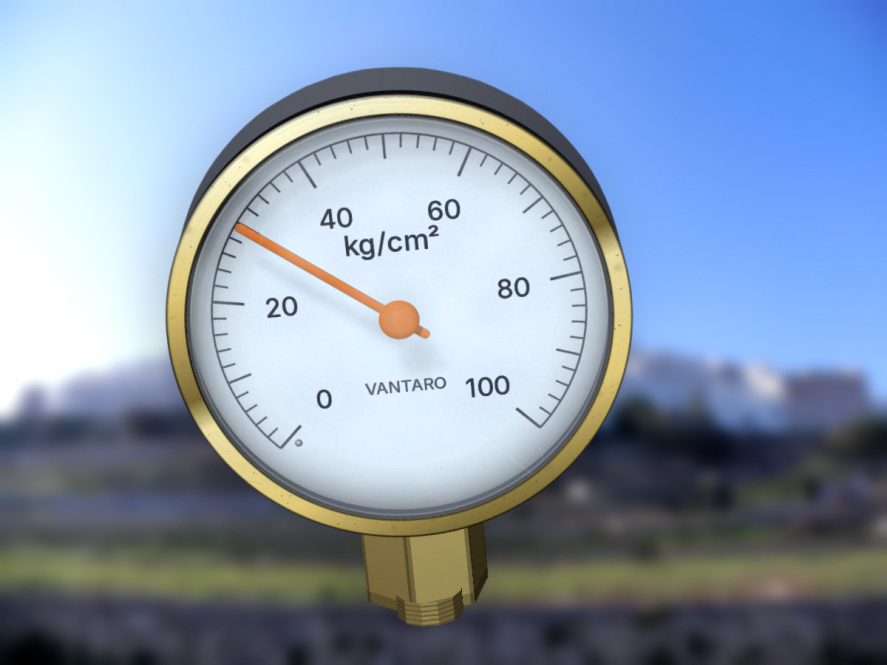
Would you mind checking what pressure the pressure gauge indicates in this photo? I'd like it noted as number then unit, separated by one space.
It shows 30 kg/cm²
